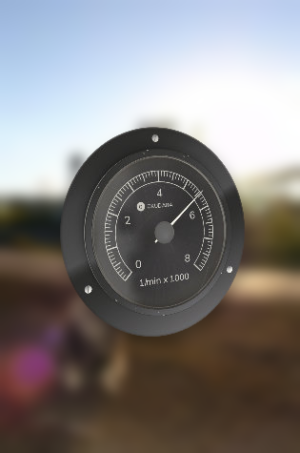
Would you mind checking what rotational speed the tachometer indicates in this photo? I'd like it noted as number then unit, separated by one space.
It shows 5500 rpm
